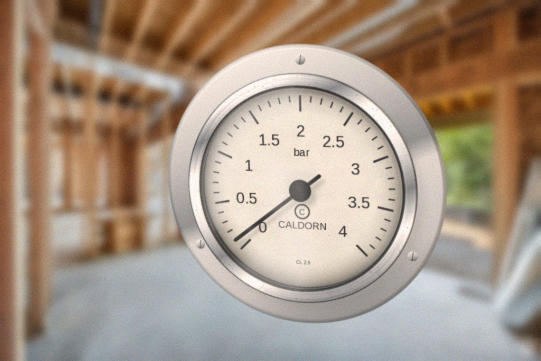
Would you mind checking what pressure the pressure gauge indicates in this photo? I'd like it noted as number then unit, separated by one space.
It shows 0.1 bar
